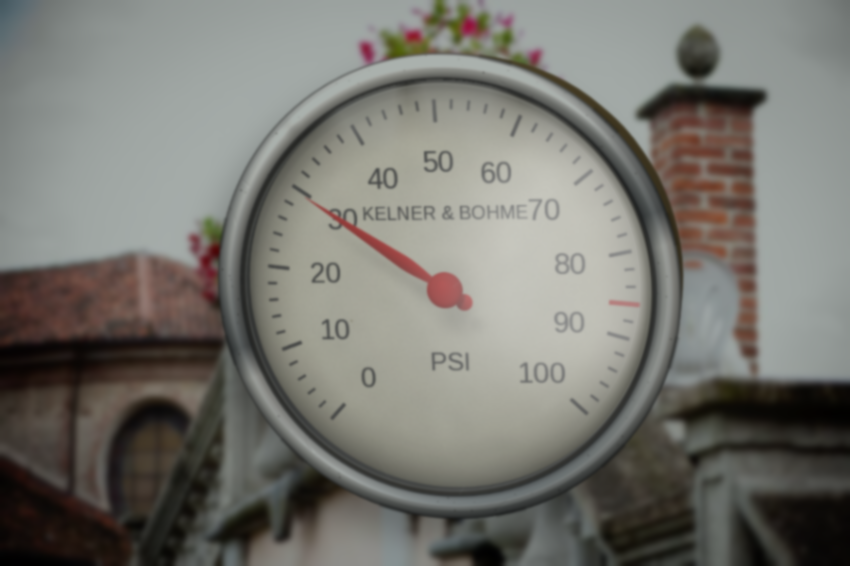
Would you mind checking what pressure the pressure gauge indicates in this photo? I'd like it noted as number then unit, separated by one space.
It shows 30 psi
